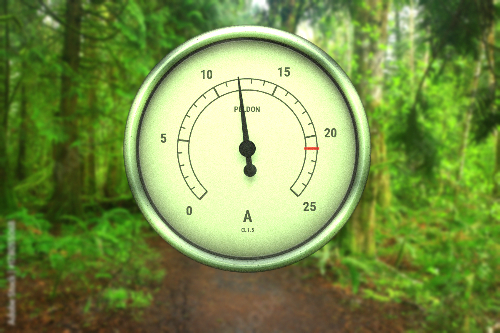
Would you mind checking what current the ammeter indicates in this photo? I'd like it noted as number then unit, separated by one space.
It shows 12 A
